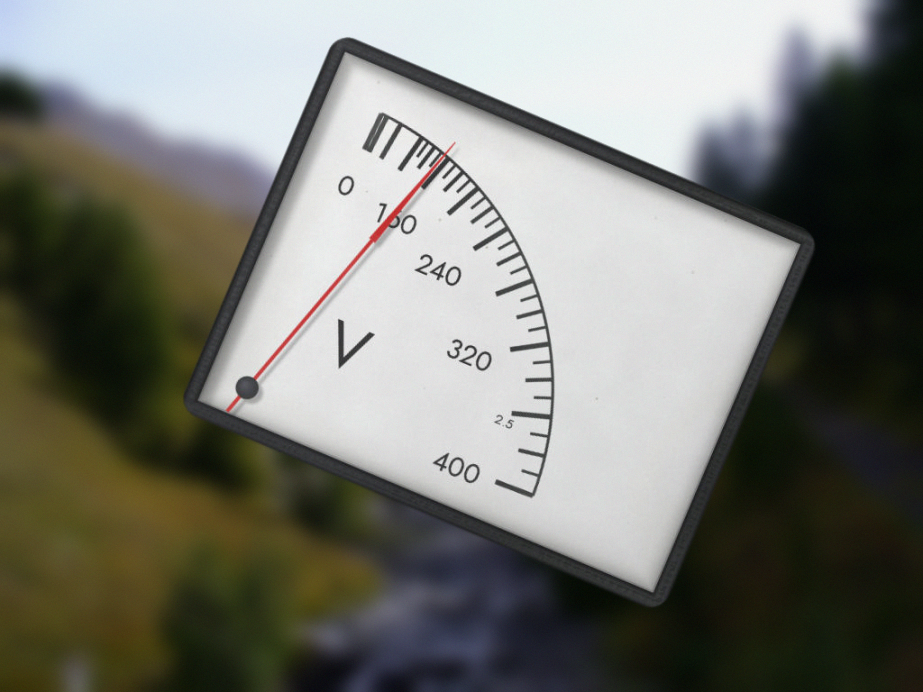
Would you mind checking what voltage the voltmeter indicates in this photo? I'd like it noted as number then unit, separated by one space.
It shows 155 V
